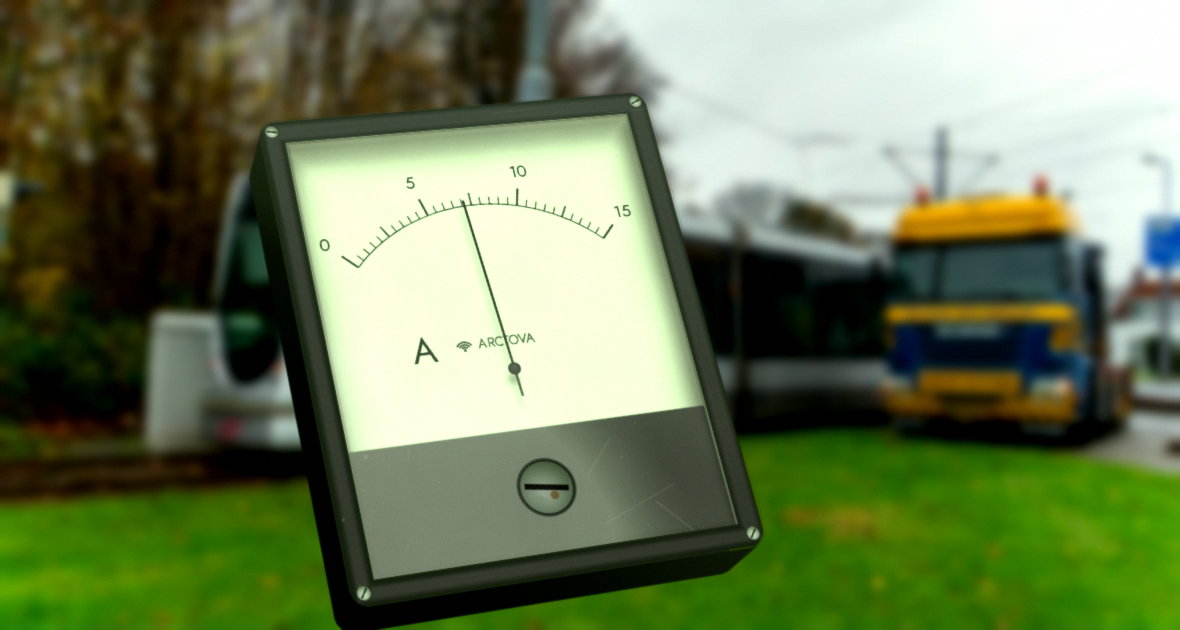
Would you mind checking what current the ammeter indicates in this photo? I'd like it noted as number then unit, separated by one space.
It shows 7 A
